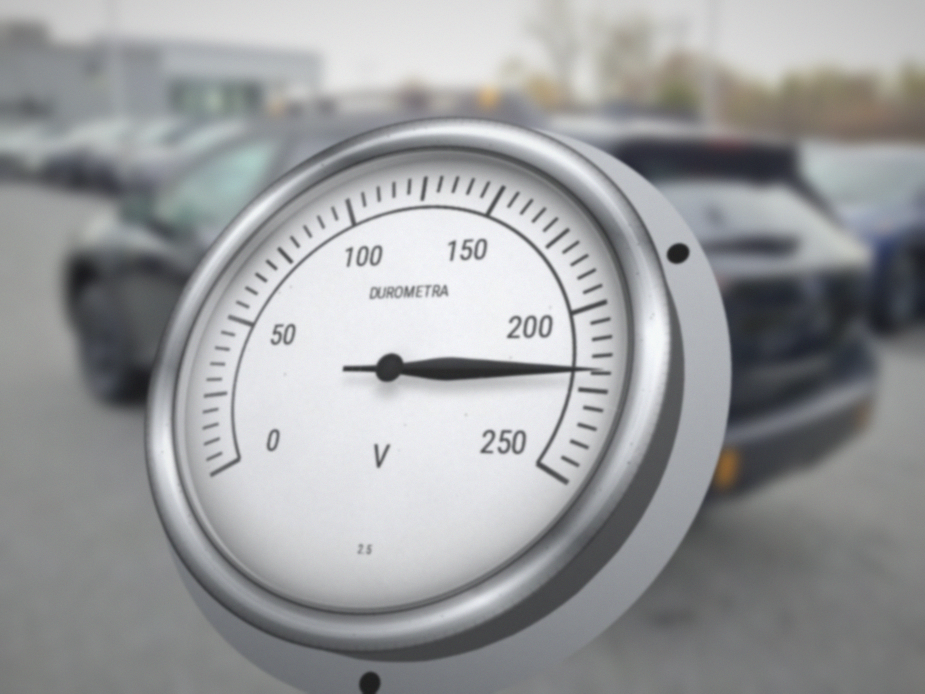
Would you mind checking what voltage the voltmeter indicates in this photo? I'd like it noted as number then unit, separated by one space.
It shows 220 V
